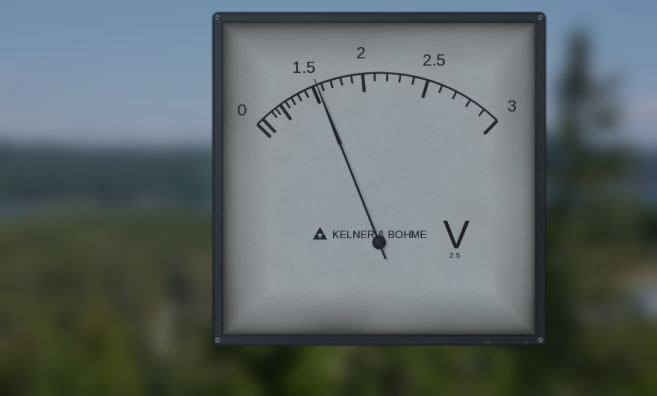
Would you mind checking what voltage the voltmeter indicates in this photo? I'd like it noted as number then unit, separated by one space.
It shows 1.55 V
